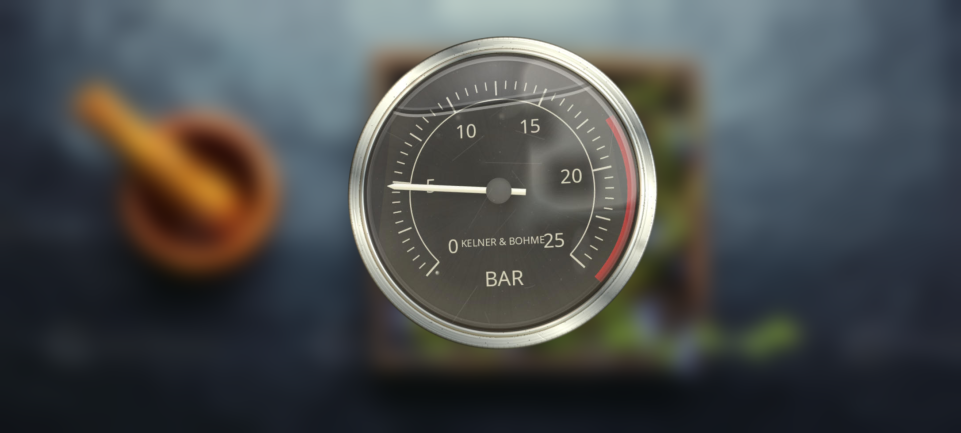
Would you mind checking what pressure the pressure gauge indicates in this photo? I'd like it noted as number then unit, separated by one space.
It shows 4.75 bar
